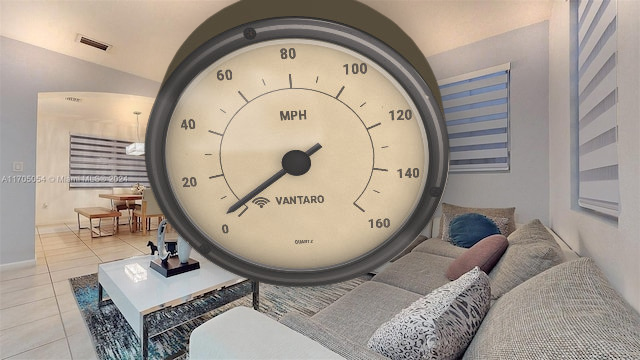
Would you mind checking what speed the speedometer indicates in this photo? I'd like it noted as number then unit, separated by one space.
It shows 5 mph
